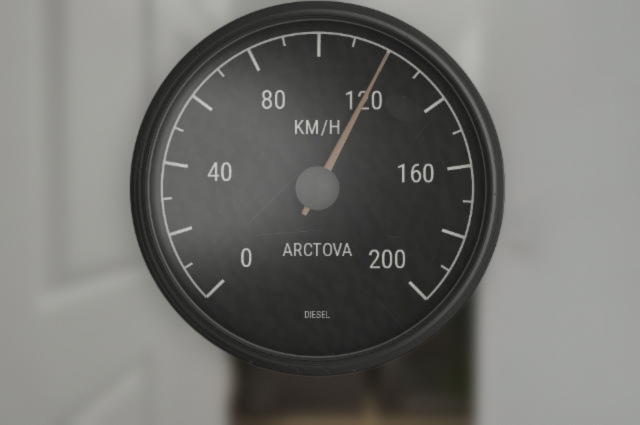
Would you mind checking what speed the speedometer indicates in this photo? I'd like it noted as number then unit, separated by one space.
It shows 120 km/h
